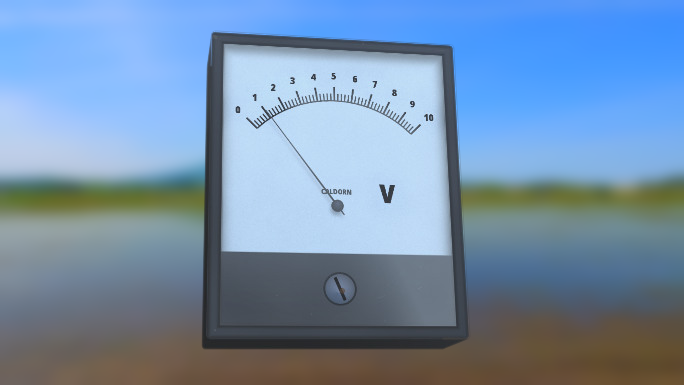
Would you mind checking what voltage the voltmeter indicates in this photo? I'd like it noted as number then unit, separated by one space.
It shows 1 V
